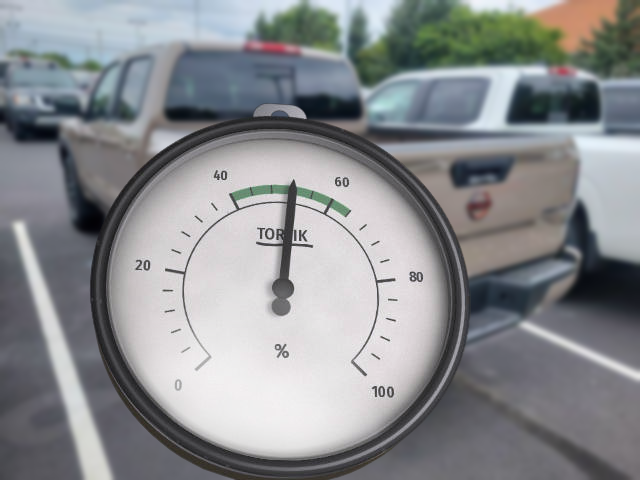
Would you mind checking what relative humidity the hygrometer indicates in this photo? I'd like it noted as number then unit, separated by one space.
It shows 52 %
